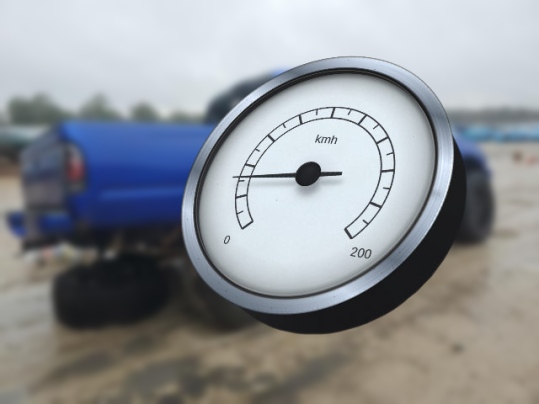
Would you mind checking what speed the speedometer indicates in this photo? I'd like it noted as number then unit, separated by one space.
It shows 30 km/h
